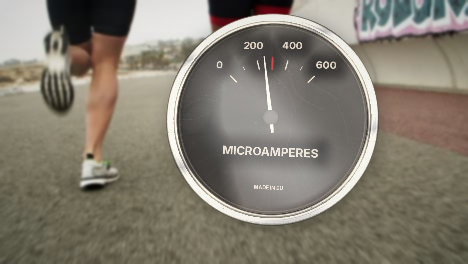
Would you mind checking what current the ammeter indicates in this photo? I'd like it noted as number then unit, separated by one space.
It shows 250 µA
